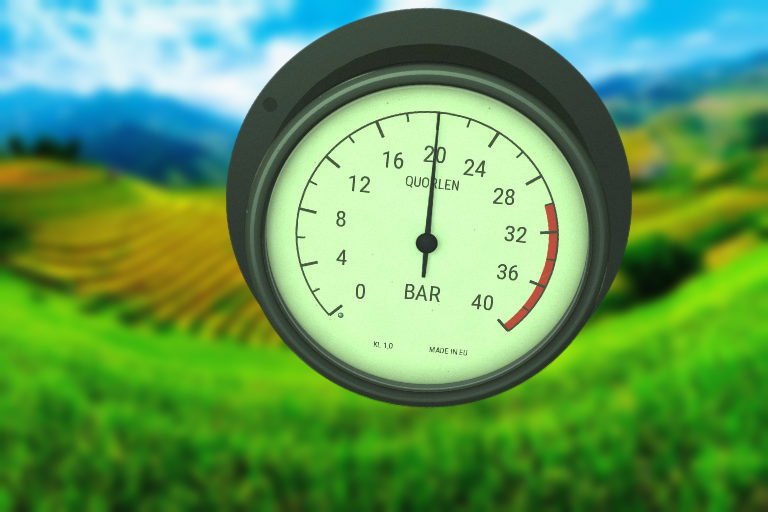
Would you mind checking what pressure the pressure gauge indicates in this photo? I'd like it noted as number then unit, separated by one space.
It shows 20 bar
